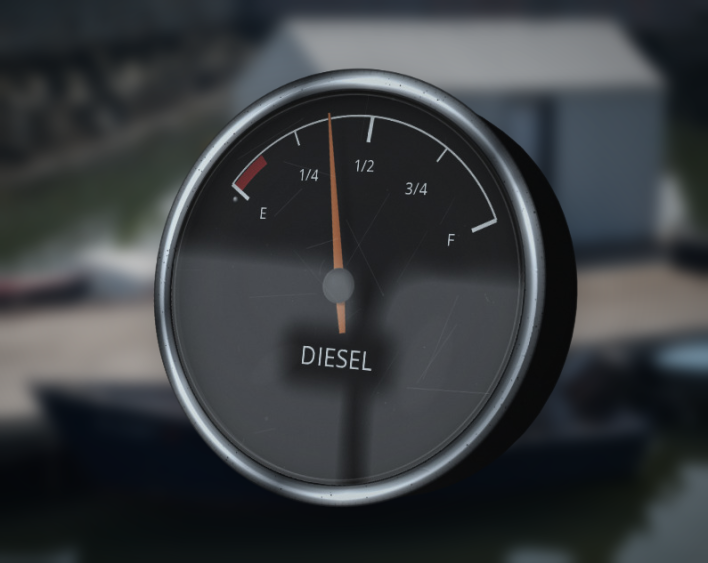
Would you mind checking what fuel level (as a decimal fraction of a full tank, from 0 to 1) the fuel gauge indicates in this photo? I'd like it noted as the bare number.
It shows 0.375
